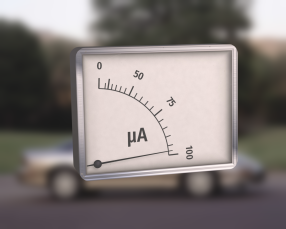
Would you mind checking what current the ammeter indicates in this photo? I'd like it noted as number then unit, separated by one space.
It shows 97.5 µA
